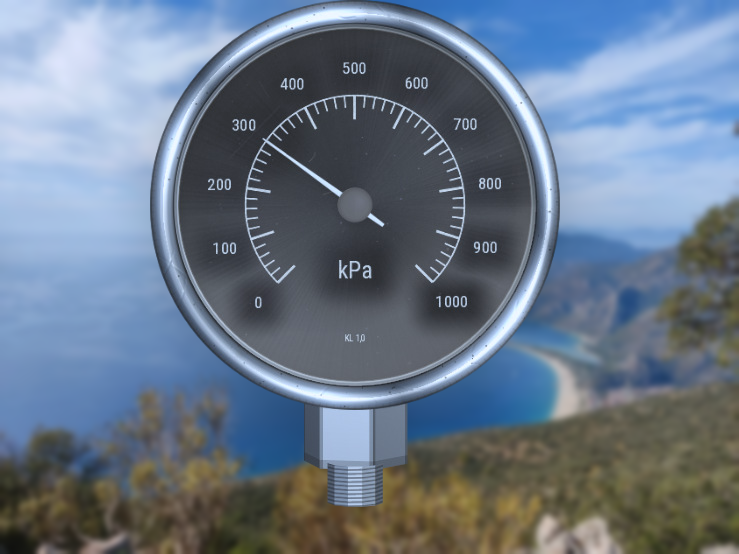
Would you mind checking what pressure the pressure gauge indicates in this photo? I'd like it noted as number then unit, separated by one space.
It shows 300 kPa
